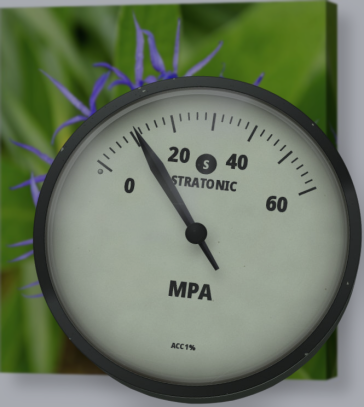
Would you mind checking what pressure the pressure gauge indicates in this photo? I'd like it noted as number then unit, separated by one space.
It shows 11 MPa
